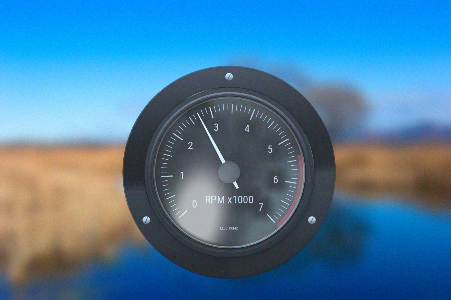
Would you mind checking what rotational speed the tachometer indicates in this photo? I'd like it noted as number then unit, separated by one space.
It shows 2700 rpm
